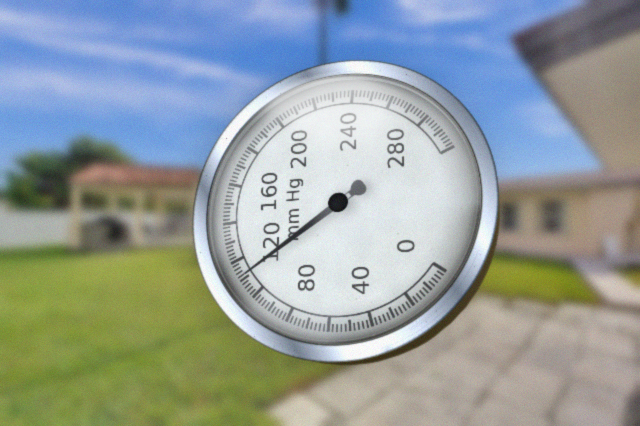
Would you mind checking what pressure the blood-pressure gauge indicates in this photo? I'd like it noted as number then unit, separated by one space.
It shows 110 mmHg
